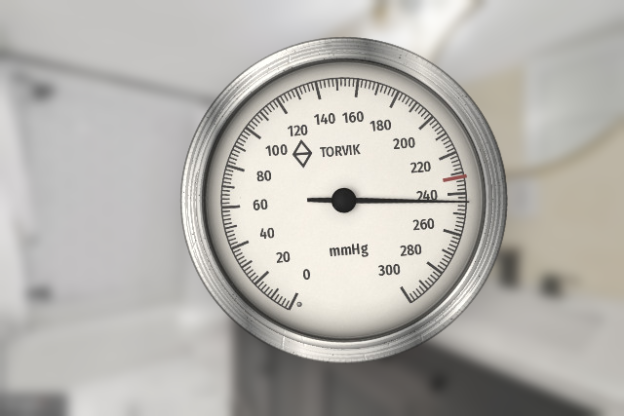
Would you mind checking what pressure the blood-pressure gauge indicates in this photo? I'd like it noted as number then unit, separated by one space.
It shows 244 mmHg
